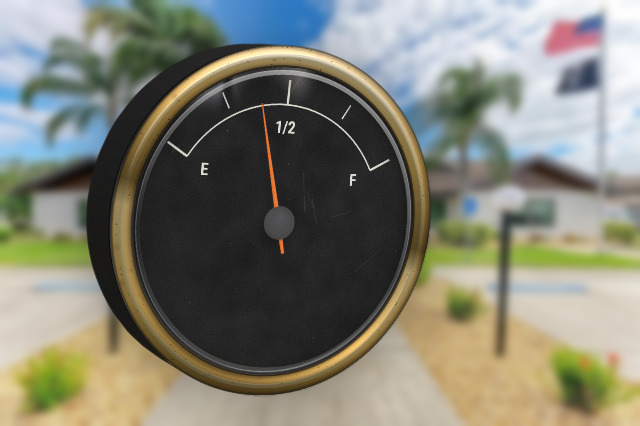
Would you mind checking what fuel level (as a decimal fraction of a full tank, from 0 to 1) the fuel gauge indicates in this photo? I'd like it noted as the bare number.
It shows 0.375
